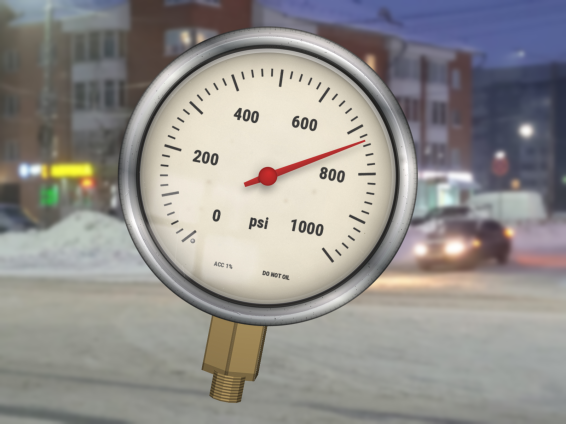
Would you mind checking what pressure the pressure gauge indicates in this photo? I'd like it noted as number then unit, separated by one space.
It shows 730 psi
